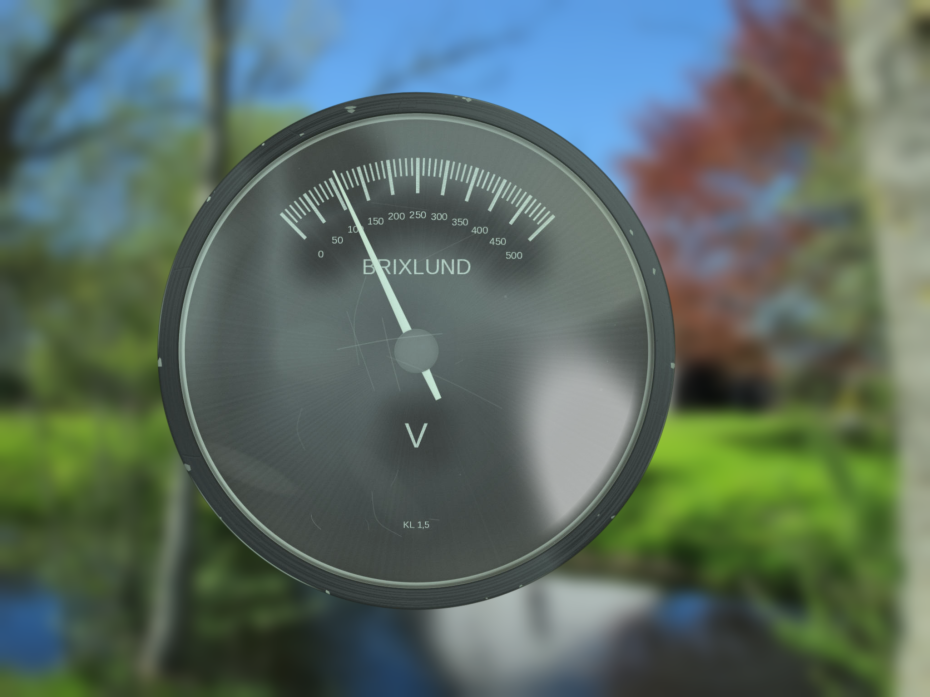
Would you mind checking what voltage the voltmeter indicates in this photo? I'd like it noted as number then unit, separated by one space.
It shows 110 V
